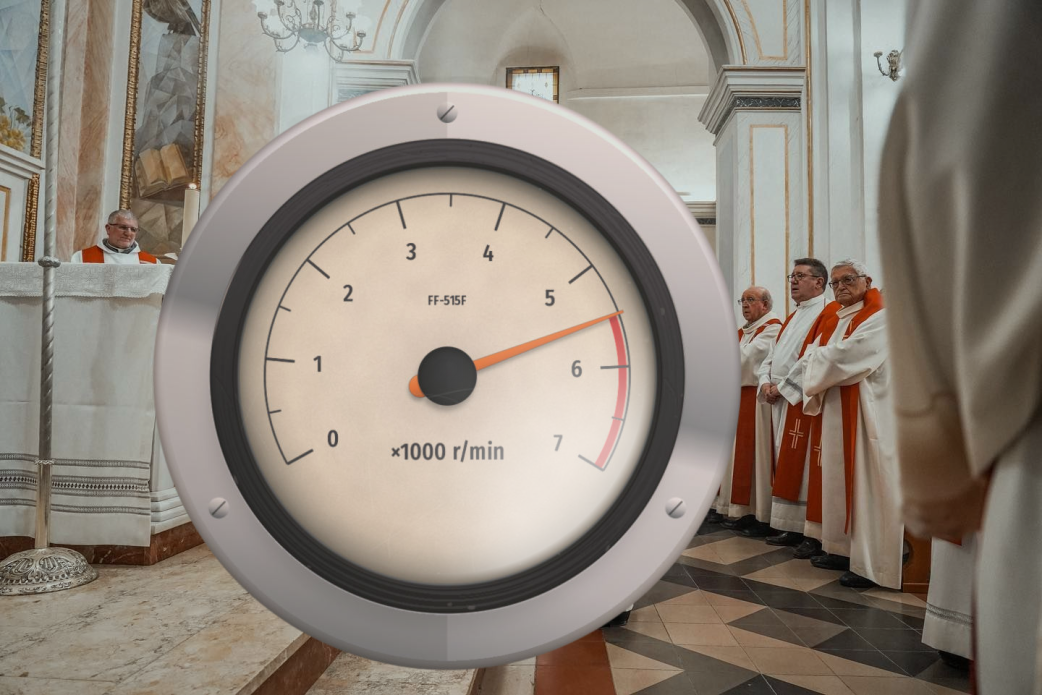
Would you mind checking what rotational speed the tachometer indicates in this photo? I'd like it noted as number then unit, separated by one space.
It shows 5500 rpm
